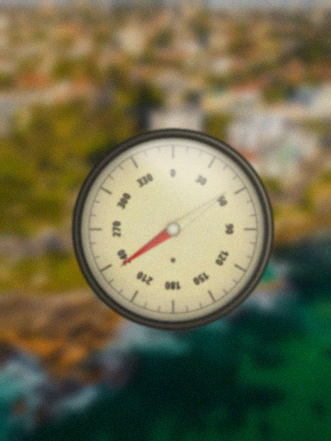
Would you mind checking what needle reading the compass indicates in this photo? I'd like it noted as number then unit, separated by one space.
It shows 235 °
